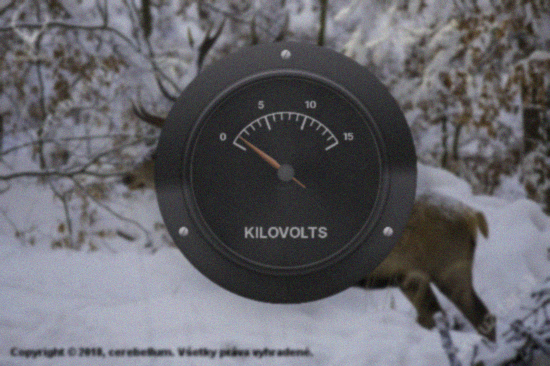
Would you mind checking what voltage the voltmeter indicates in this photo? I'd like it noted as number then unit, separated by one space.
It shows 1 kV
